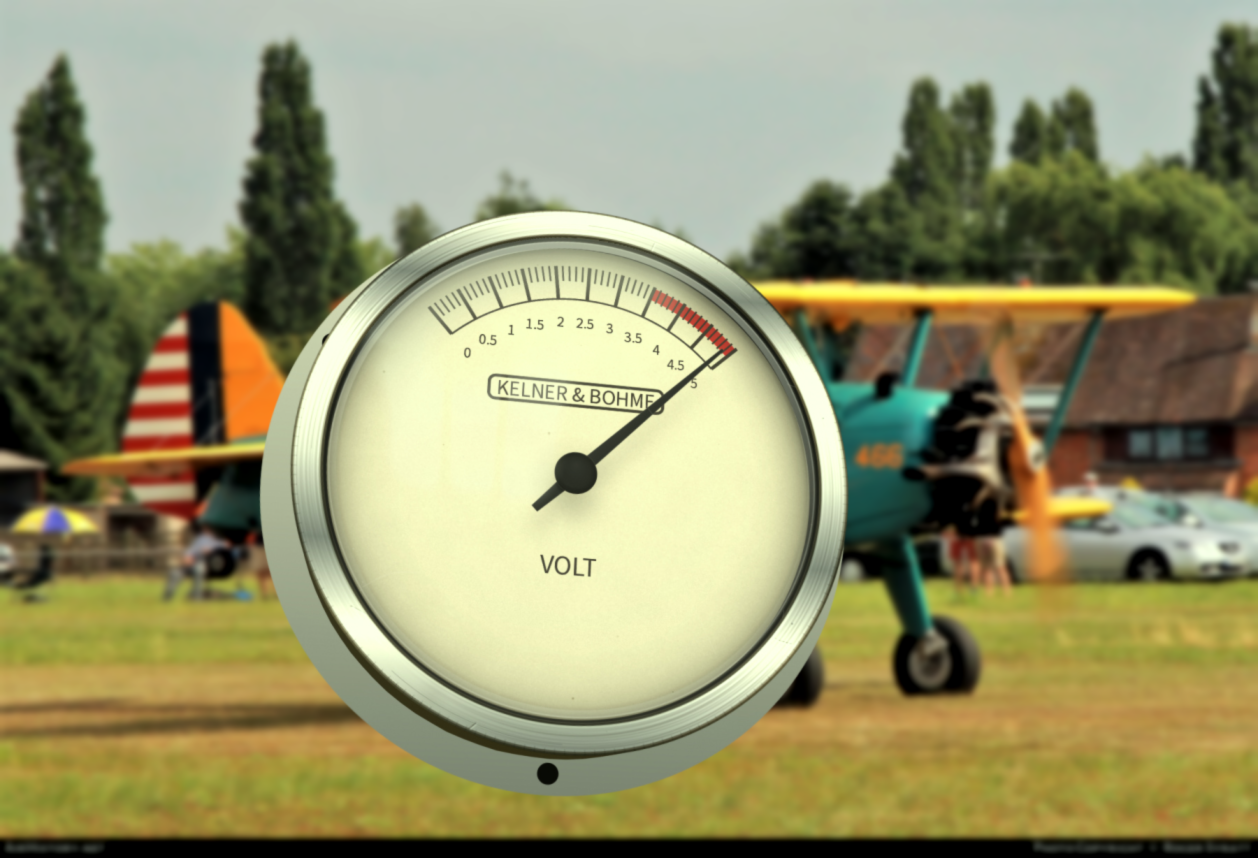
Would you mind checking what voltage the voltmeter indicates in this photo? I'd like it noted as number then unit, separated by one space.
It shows 4.9 V
